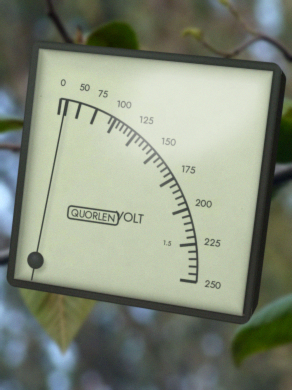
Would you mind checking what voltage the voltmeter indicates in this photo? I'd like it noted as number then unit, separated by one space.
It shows 25 V
